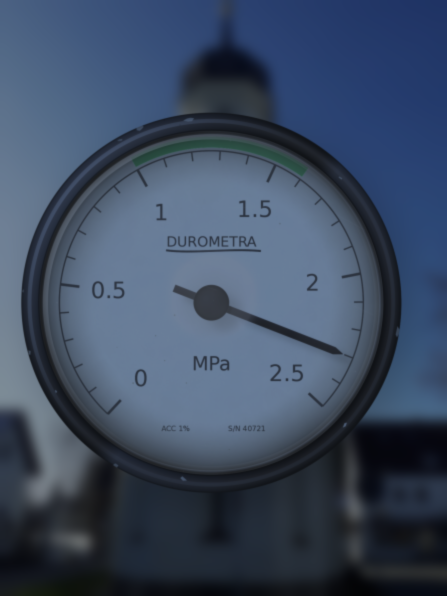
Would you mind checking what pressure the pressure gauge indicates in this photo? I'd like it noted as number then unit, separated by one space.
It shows 2.3 MPa
